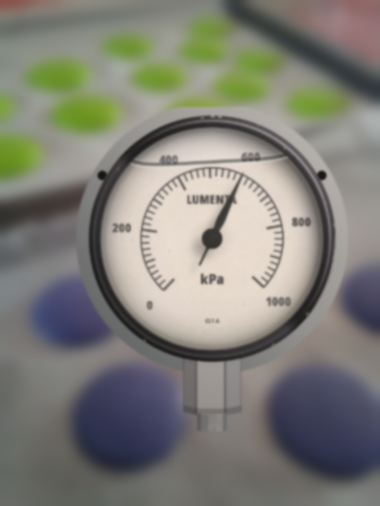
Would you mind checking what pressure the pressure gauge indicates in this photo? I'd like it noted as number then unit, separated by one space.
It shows 600 kPa
